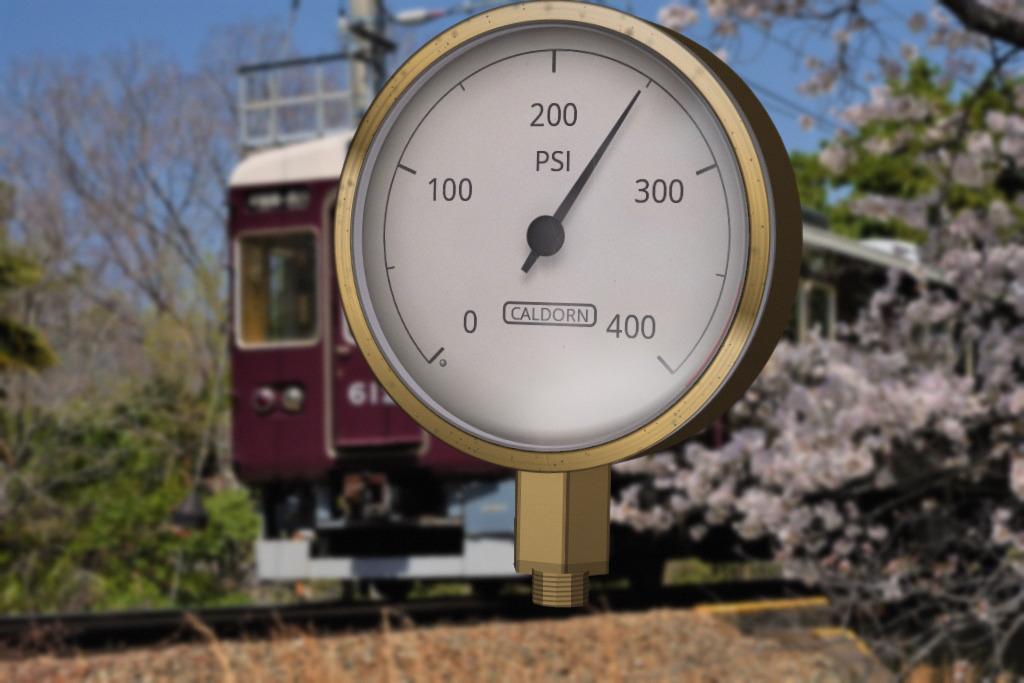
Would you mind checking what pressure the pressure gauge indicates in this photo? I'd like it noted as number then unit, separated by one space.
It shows 250 psi
